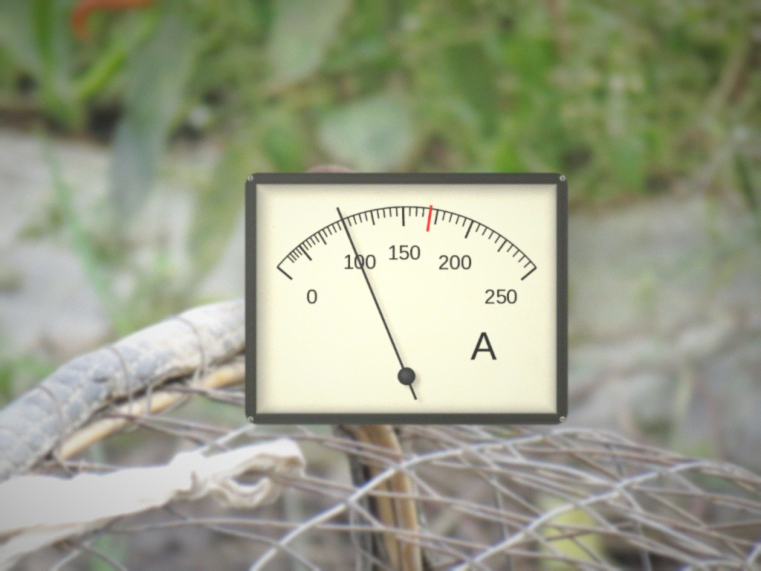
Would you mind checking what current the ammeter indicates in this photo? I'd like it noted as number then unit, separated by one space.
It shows 100 A
